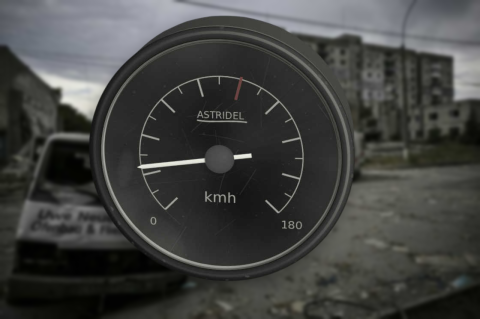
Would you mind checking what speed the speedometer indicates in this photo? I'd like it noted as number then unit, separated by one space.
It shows 25 km/h
